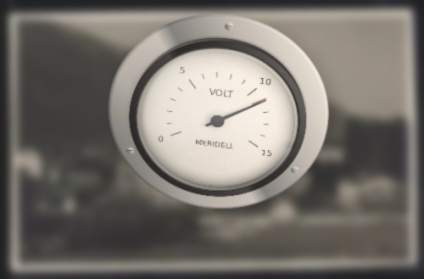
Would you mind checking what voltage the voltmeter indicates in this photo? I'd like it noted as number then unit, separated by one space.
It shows 11 V
